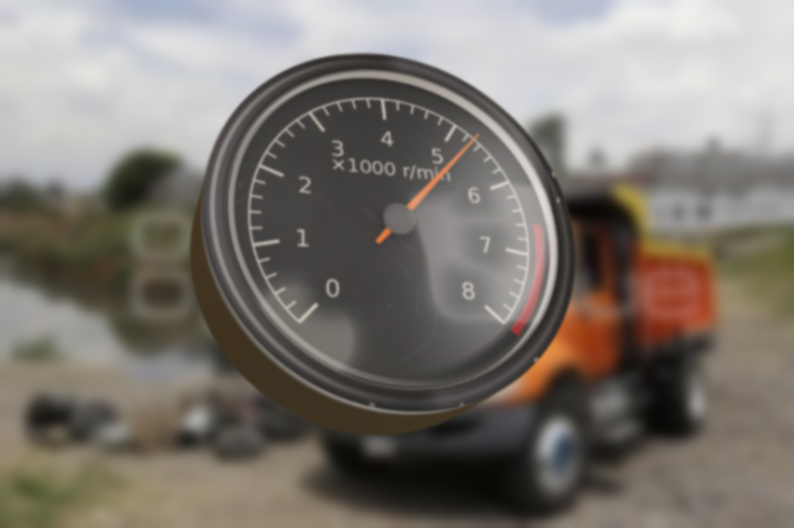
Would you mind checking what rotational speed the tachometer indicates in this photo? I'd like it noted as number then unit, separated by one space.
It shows 5300 rpm
